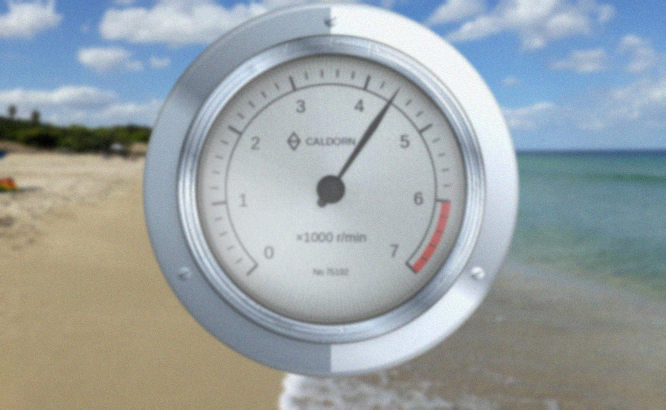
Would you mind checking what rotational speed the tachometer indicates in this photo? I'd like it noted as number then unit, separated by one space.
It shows 4400 rpm
